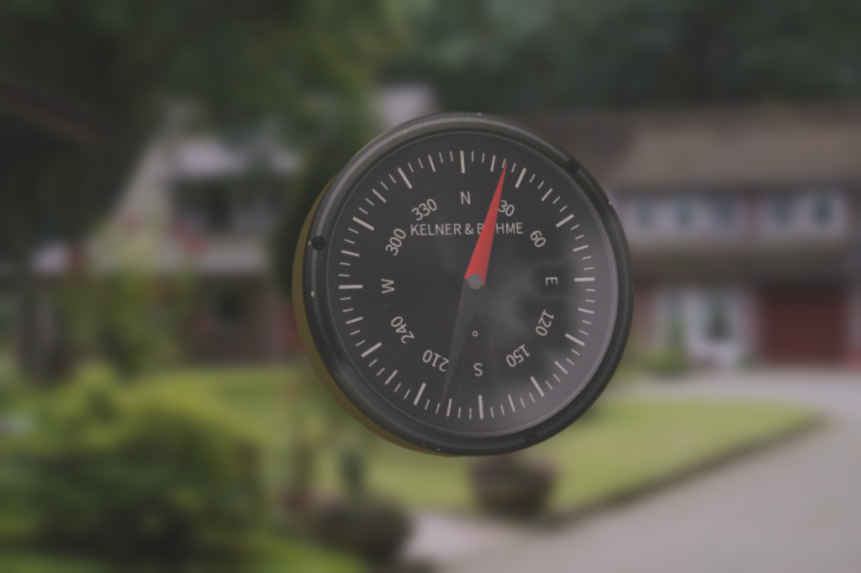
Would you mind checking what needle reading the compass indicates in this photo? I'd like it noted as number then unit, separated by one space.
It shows 20 °
